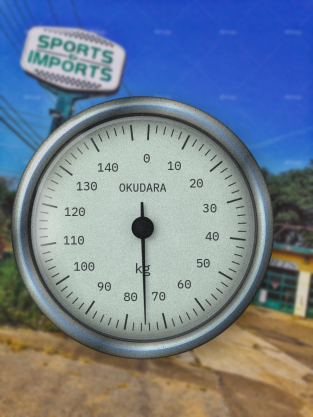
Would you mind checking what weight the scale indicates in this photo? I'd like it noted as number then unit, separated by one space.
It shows 75 kg
